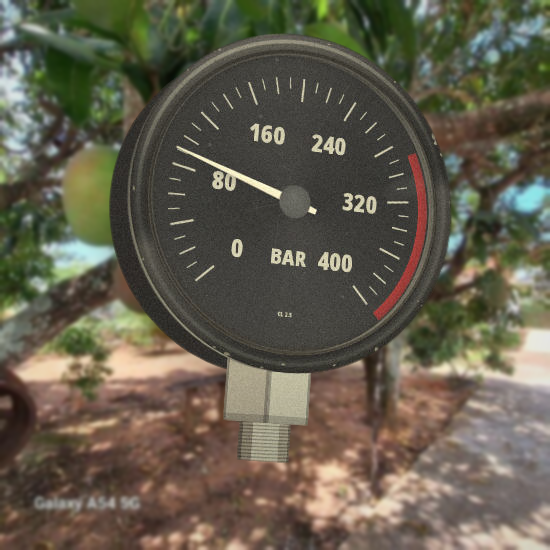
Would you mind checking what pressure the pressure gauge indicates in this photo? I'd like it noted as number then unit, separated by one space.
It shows 90 bar
